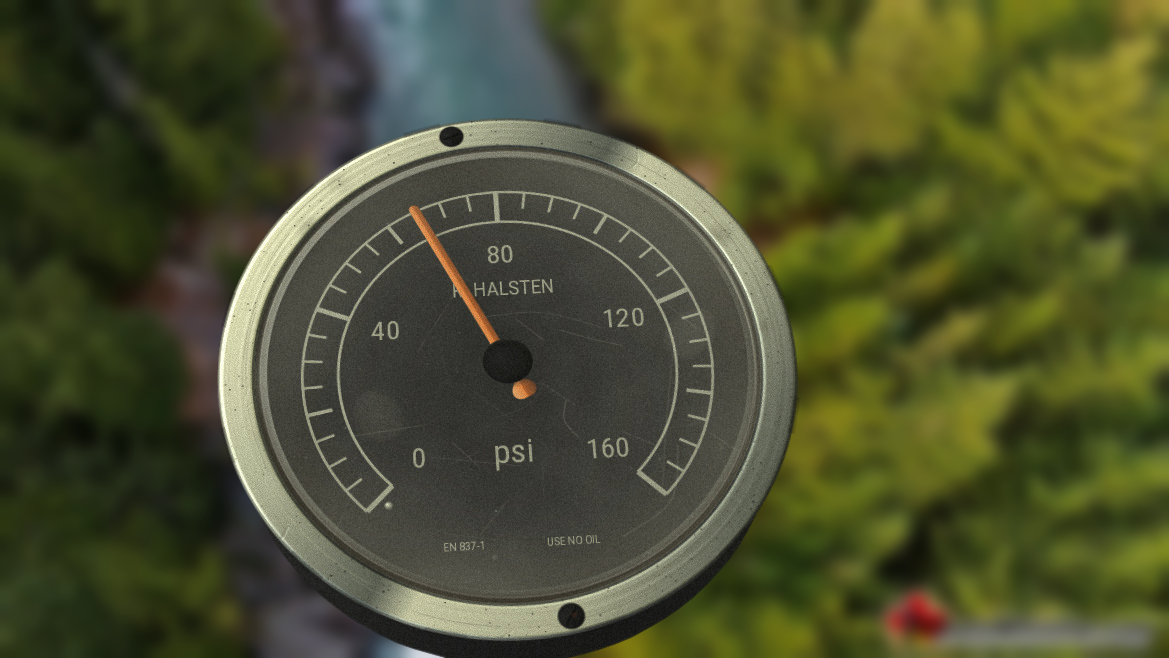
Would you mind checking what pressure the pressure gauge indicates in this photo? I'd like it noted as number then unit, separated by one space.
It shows 65 psi
